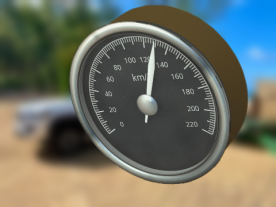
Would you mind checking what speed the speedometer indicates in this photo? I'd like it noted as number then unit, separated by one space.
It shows 130 km/h
